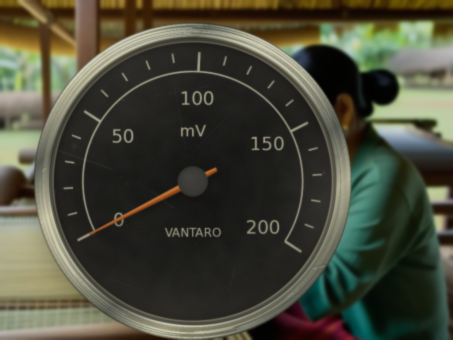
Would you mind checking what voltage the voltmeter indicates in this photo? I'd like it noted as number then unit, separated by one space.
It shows 0 mV
